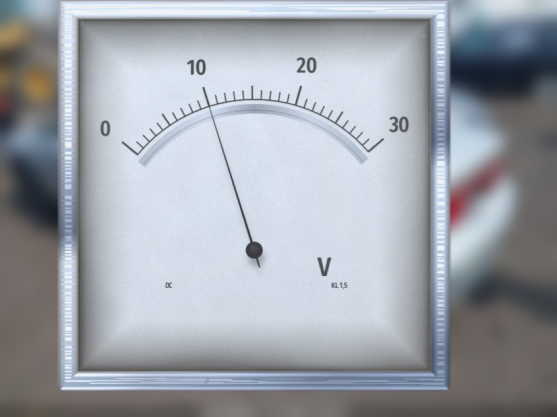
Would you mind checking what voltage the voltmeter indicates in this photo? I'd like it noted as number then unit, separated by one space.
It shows 10 V
